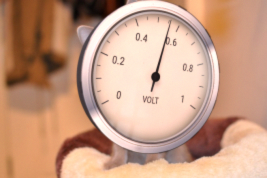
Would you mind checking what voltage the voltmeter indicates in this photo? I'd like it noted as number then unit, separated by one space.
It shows 0.55 V
